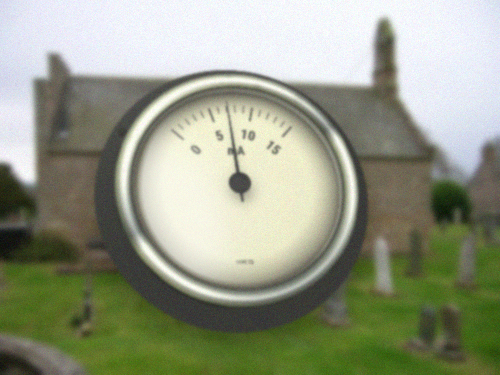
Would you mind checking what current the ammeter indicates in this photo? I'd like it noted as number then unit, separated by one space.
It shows 7 mA
